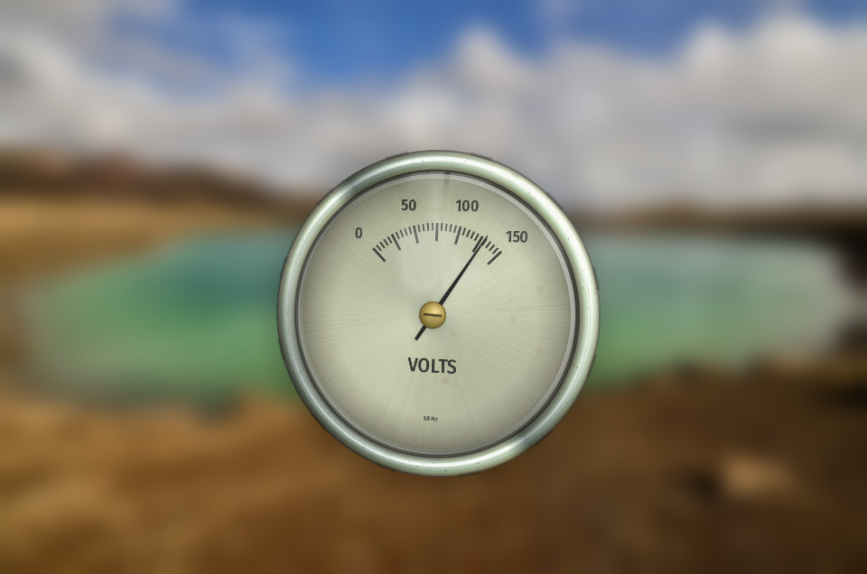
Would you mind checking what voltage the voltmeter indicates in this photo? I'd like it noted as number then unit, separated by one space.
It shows 130 V
